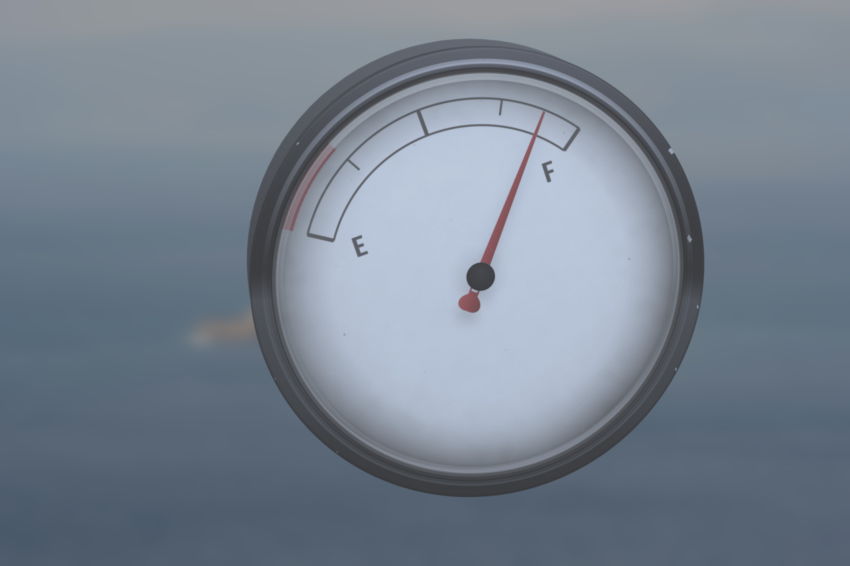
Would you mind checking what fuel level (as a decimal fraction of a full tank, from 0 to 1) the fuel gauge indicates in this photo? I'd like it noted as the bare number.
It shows 0.875
